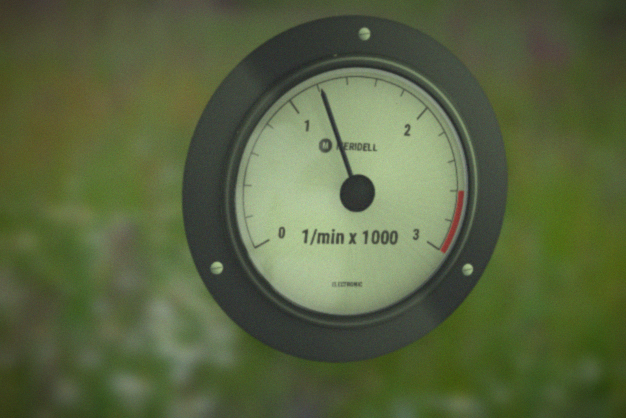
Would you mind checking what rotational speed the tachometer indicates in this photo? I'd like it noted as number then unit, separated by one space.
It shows 1200 rpm
